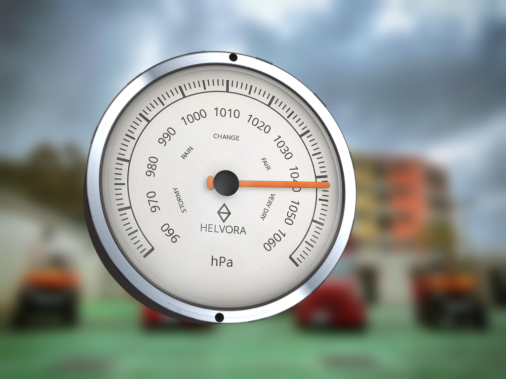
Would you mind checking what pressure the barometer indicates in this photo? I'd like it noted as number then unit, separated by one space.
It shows 1042 hPa
